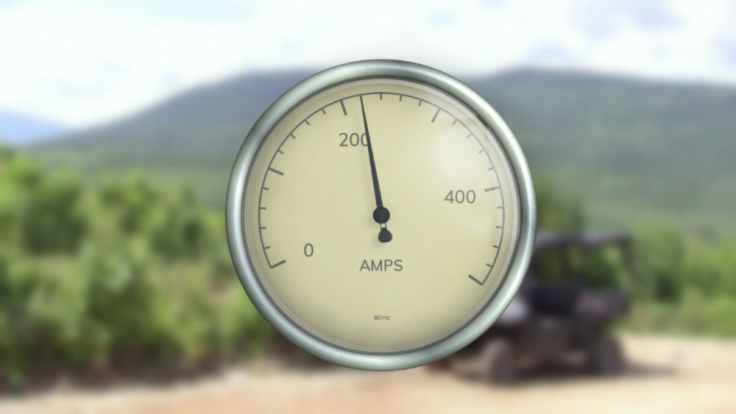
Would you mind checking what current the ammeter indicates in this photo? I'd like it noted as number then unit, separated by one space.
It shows 220 A
